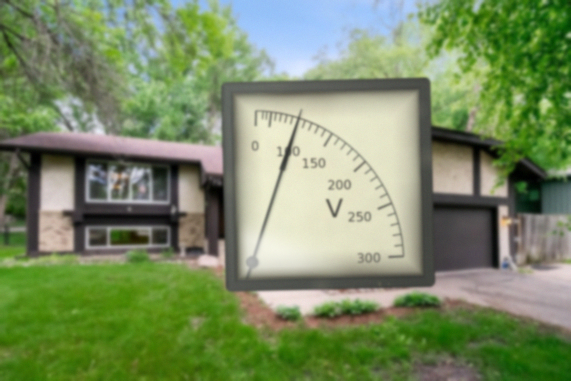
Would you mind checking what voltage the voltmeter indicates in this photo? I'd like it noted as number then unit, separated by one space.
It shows 100 V
